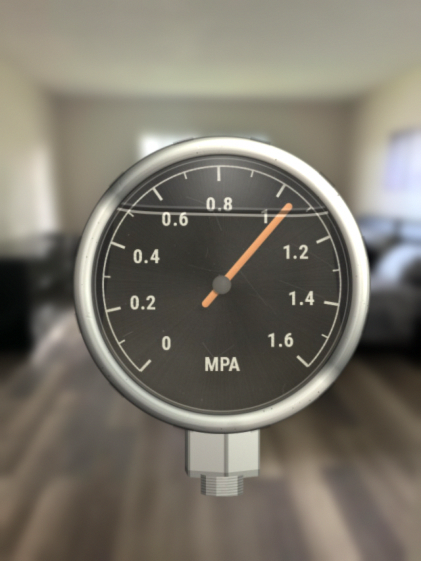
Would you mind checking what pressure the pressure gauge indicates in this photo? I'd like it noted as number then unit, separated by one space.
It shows 1.05 MPa
